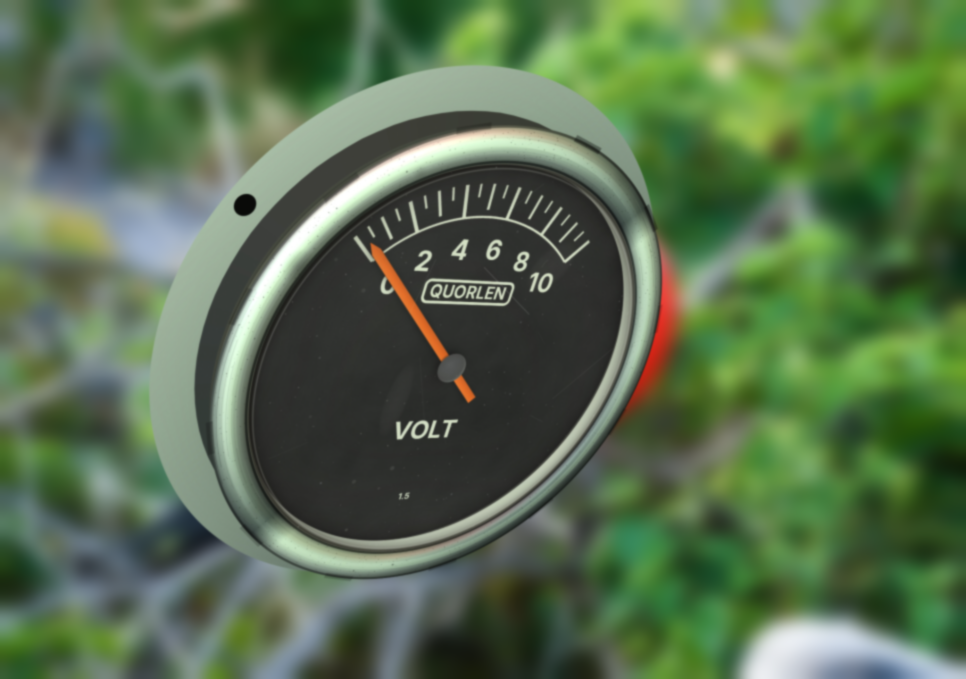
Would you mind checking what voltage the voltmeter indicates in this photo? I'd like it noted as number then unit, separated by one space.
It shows 0.25 V
